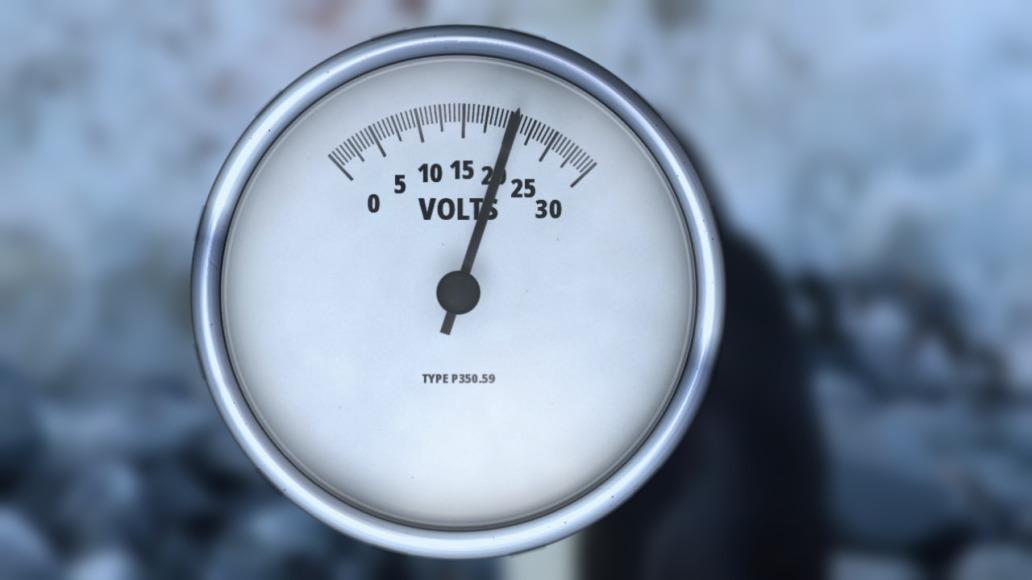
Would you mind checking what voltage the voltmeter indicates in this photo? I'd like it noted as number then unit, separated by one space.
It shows 20.5 V
